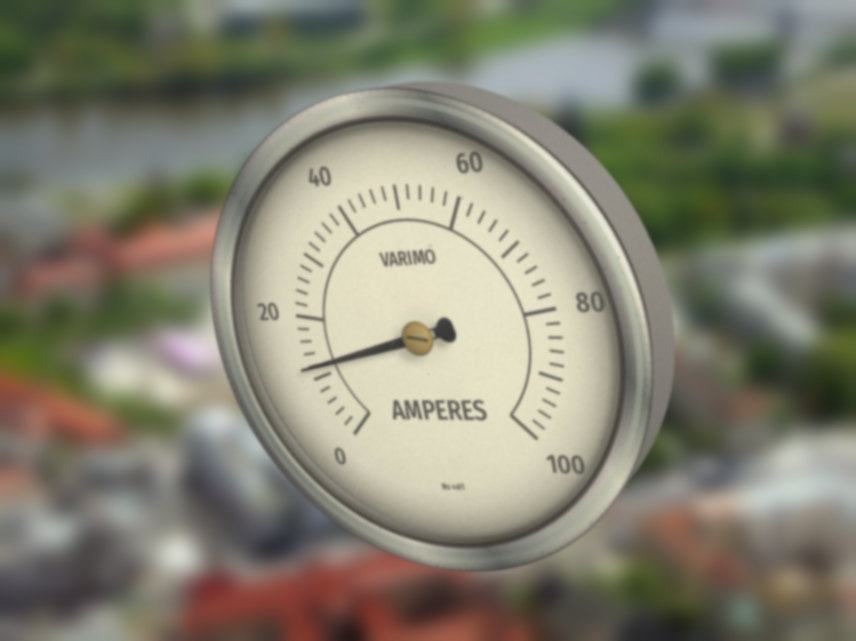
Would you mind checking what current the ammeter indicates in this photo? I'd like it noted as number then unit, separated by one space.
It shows 12 A
